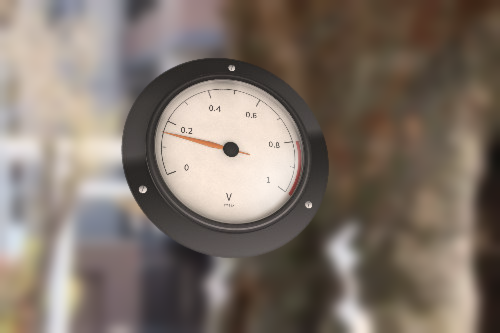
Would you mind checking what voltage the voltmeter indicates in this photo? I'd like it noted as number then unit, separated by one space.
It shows 0.15 V
